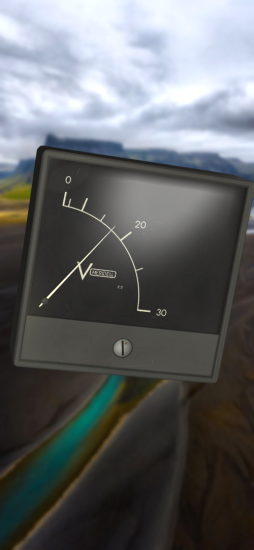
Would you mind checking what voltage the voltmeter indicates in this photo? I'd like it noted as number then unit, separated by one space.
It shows 17.5 V
